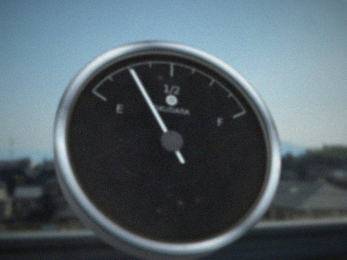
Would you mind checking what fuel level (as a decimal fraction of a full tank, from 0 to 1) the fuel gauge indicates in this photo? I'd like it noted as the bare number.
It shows 0.25
